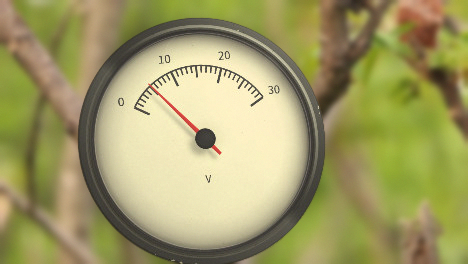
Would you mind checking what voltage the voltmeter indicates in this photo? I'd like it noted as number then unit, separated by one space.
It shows 5 V
